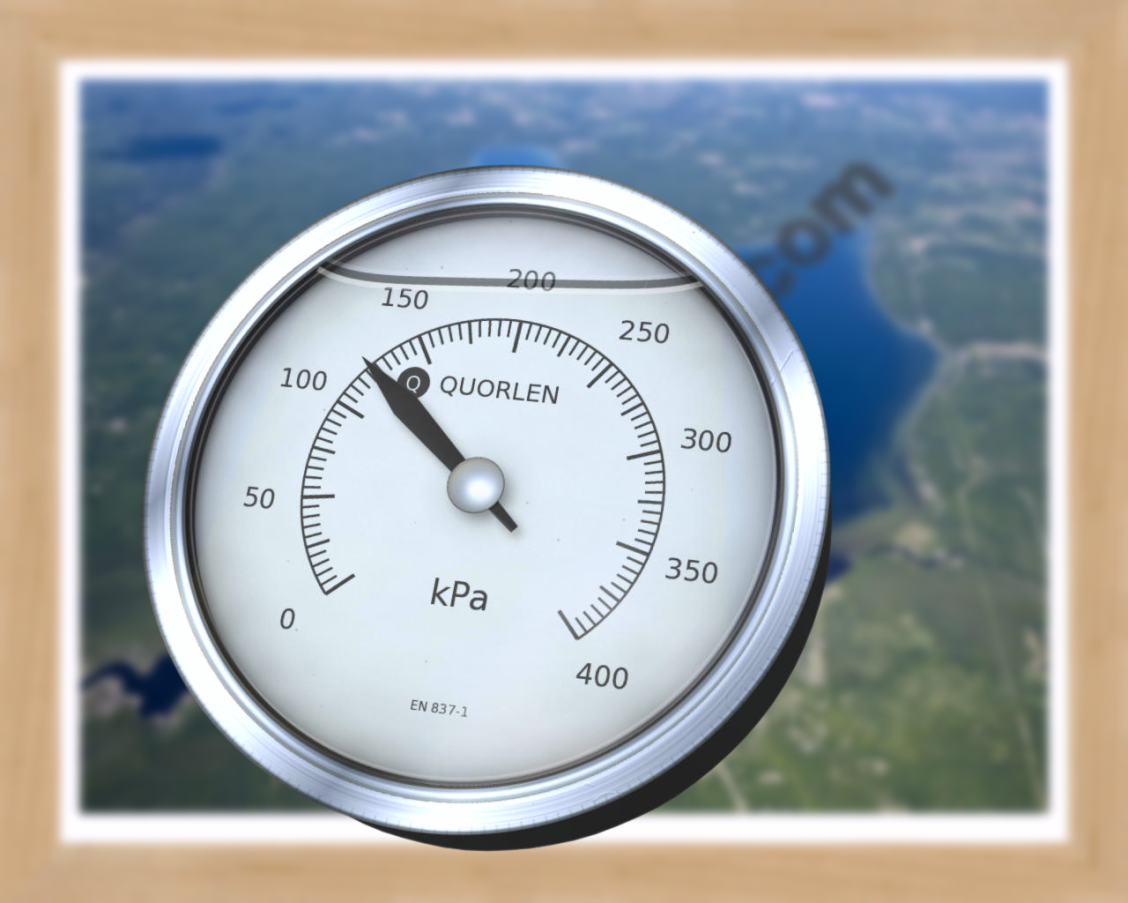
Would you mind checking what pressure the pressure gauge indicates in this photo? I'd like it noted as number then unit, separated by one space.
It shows 122.5 kPa
